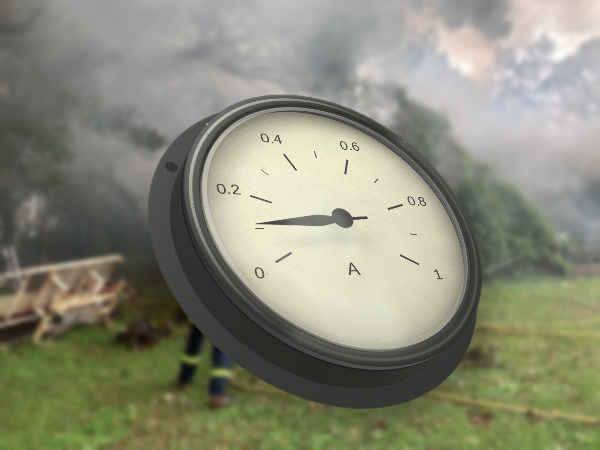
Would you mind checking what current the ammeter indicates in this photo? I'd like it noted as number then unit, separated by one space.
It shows 0.1 A
